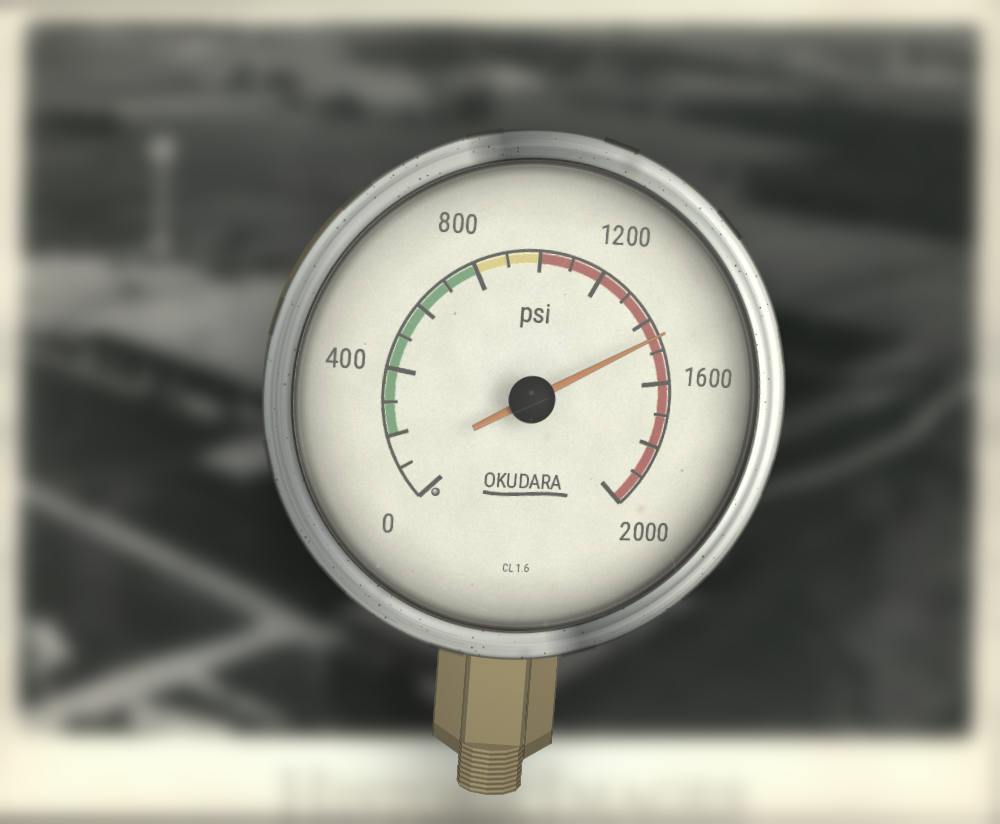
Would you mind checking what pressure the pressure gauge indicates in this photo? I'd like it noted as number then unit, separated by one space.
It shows 1450 psi
